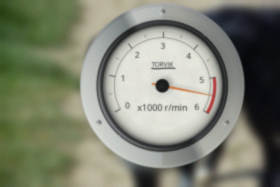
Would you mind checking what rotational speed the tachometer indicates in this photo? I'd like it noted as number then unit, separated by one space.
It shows 5500 rpm
